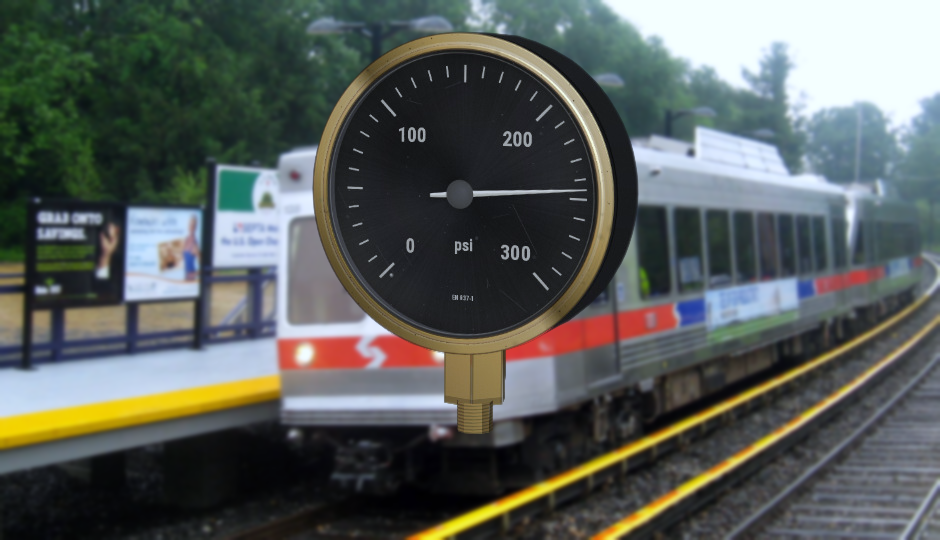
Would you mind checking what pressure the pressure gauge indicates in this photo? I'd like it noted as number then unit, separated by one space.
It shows 245 psi
